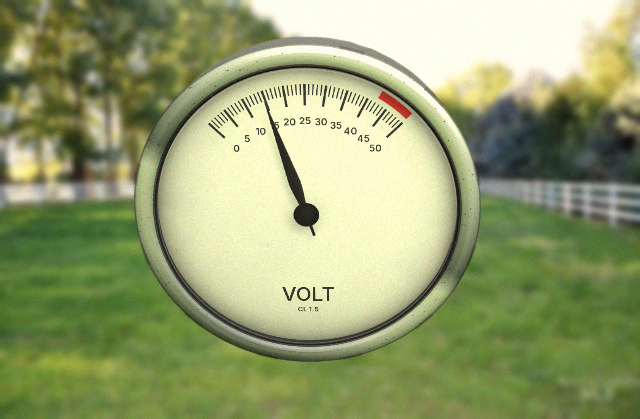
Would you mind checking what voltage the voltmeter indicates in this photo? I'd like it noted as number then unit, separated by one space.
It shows 15 V
